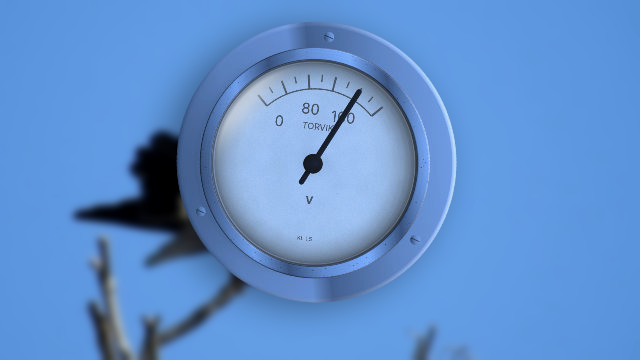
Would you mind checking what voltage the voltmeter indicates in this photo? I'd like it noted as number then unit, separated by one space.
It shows 160 V
